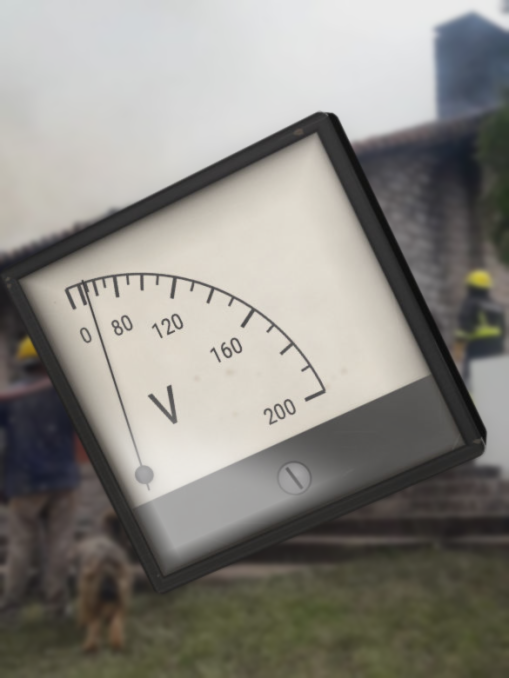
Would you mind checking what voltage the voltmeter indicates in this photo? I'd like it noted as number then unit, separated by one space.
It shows 50 V
